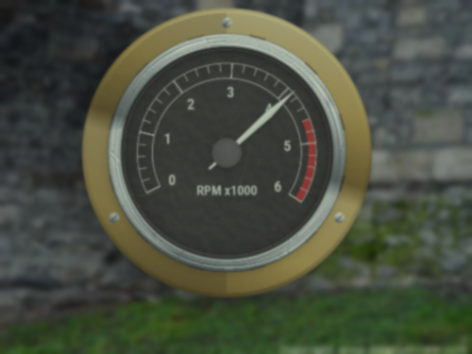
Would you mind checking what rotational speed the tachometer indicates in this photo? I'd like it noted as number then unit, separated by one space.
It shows 4100 rpm
